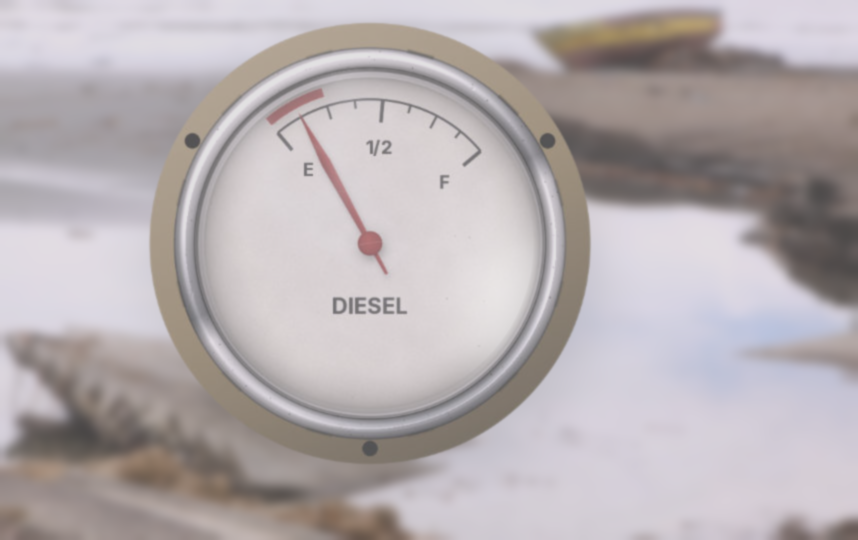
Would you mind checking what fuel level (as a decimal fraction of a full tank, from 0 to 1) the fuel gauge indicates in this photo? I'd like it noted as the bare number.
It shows 0.125
